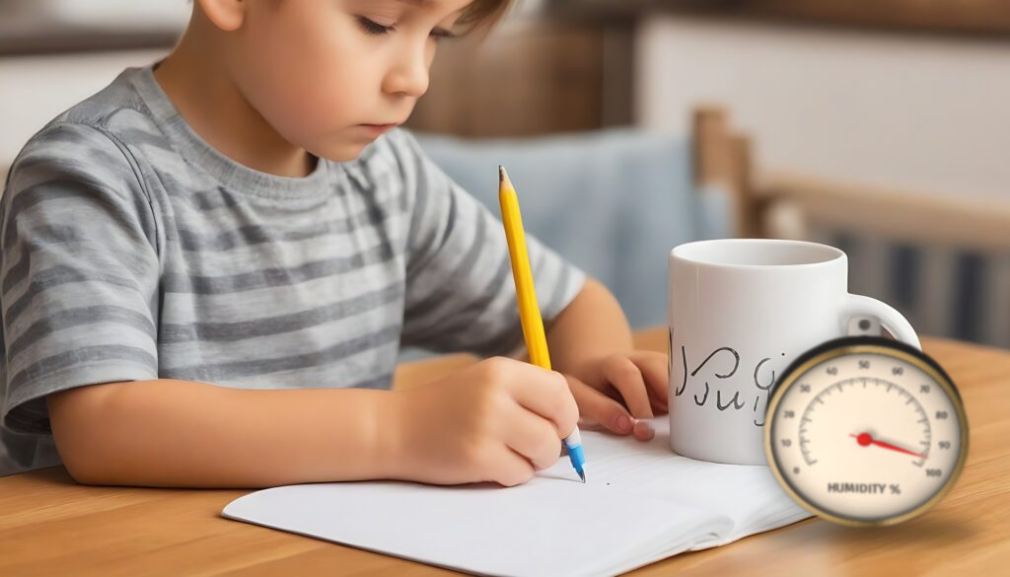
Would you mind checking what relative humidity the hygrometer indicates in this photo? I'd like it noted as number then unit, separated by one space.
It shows 95 %
